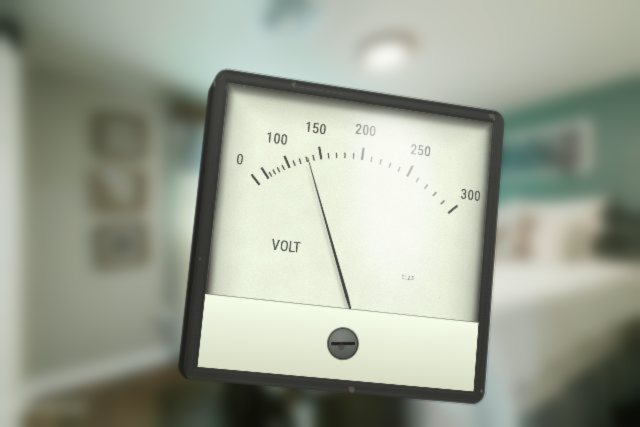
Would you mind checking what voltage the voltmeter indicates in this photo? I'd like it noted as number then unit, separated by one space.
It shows 130 V
